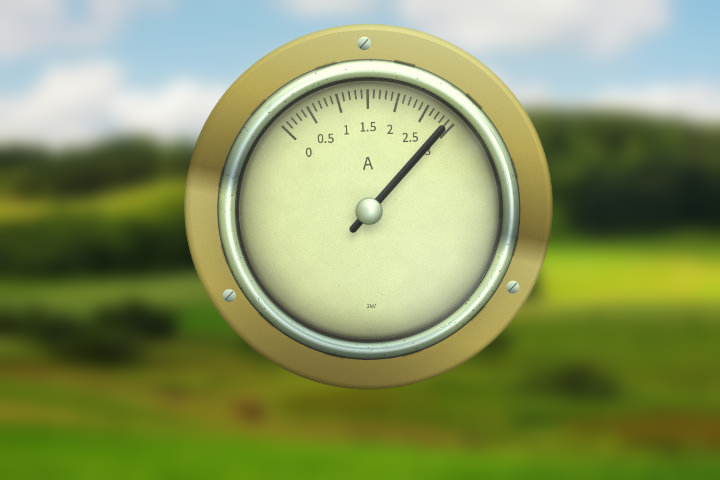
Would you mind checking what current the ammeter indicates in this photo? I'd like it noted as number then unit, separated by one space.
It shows 2.9 A
